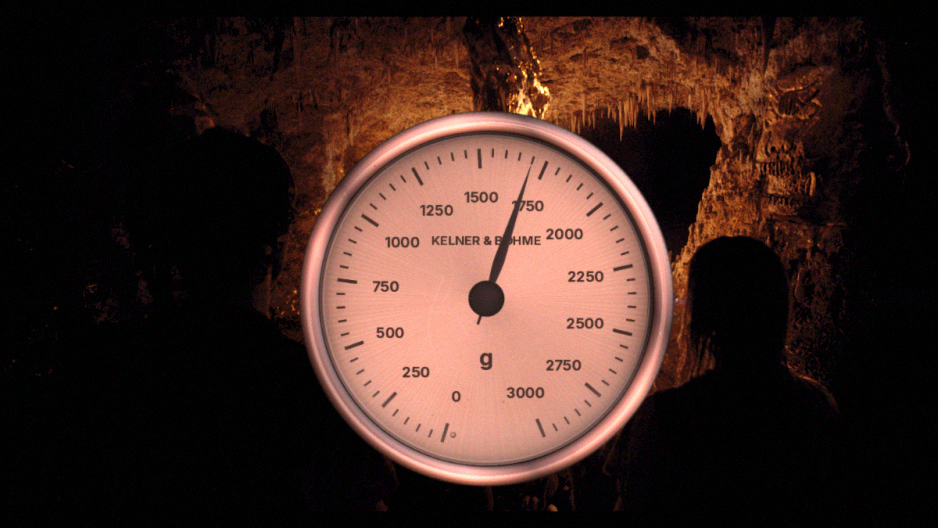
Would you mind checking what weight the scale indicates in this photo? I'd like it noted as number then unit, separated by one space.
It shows 1700 g
